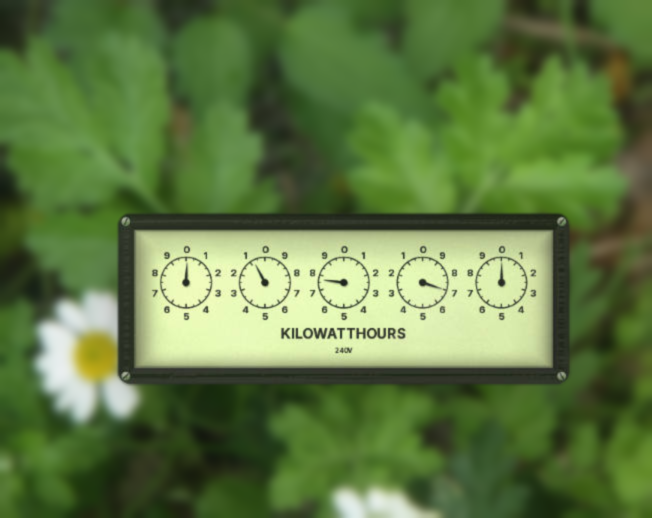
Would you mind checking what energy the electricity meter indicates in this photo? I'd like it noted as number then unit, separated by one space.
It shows 770 kWh
